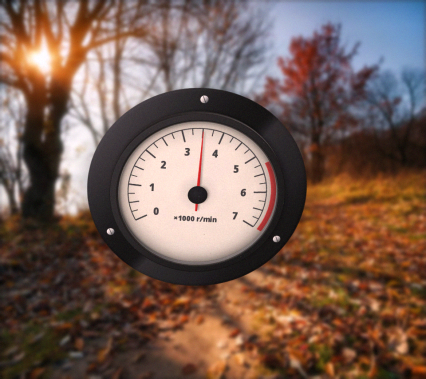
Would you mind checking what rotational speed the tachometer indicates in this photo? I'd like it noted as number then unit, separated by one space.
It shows 3500 rpm
